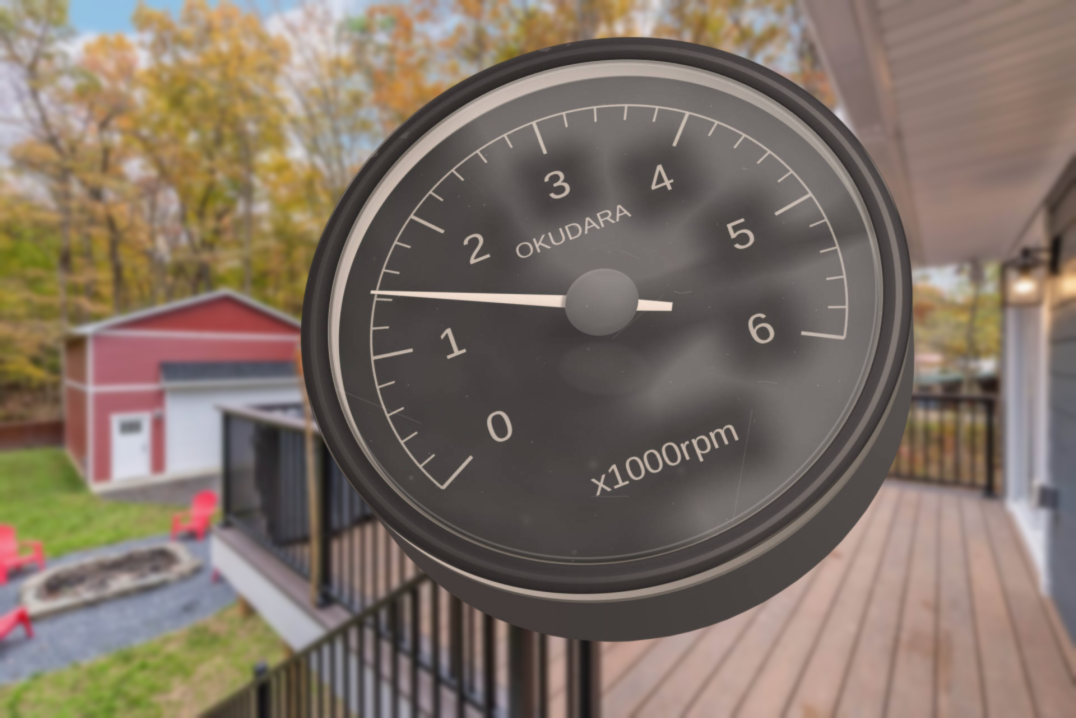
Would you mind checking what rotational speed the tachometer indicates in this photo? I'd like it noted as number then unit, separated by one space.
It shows 1400 rpm
